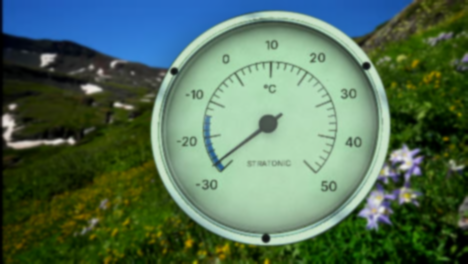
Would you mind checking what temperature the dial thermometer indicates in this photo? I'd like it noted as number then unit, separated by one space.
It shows -28 °C
